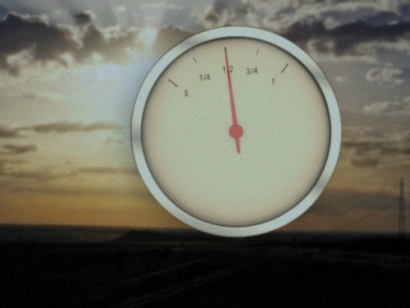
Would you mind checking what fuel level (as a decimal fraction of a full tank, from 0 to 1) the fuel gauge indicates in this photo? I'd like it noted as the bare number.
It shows 0.5
